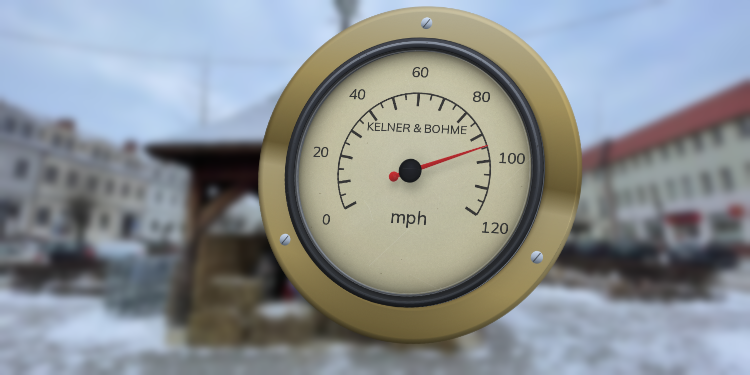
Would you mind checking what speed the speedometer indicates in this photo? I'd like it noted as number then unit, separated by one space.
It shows 95 mph
